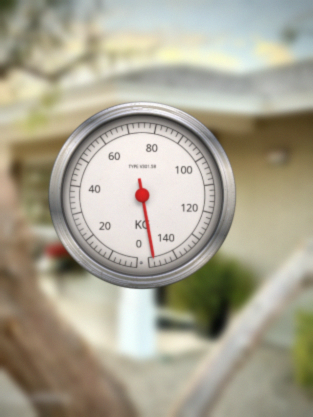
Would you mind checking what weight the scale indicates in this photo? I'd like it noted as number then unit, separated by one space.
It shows 148 kg
